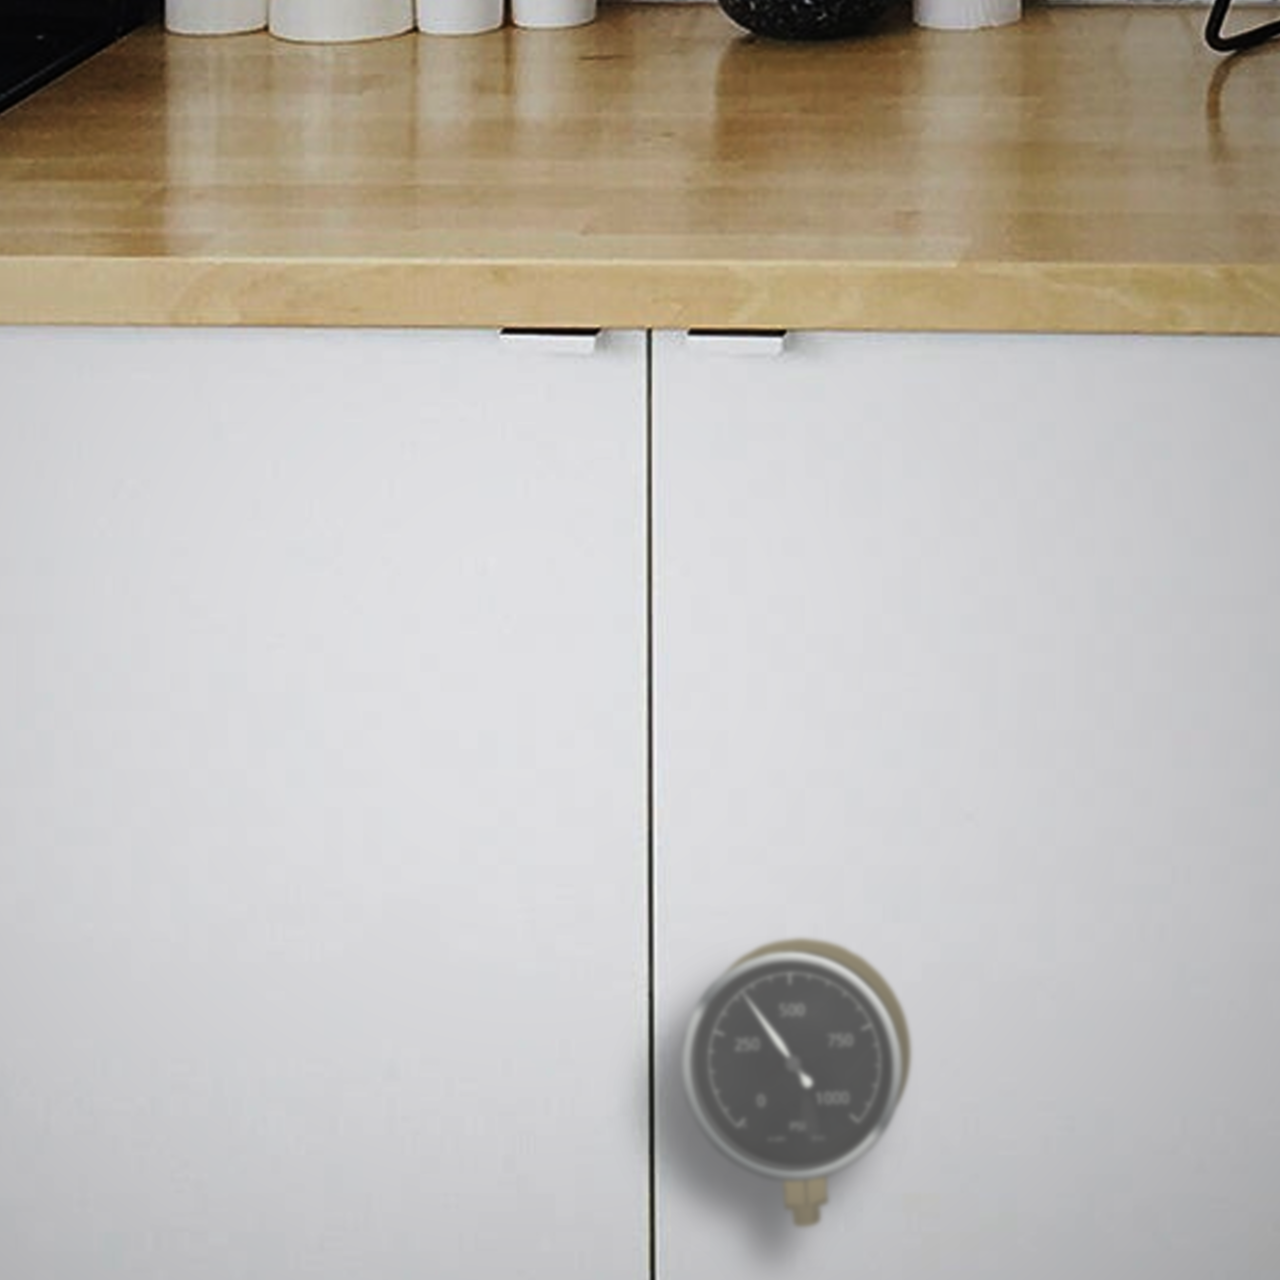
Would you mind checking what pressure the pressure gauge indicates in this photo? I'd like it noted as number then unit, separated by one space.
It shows 375 psi
